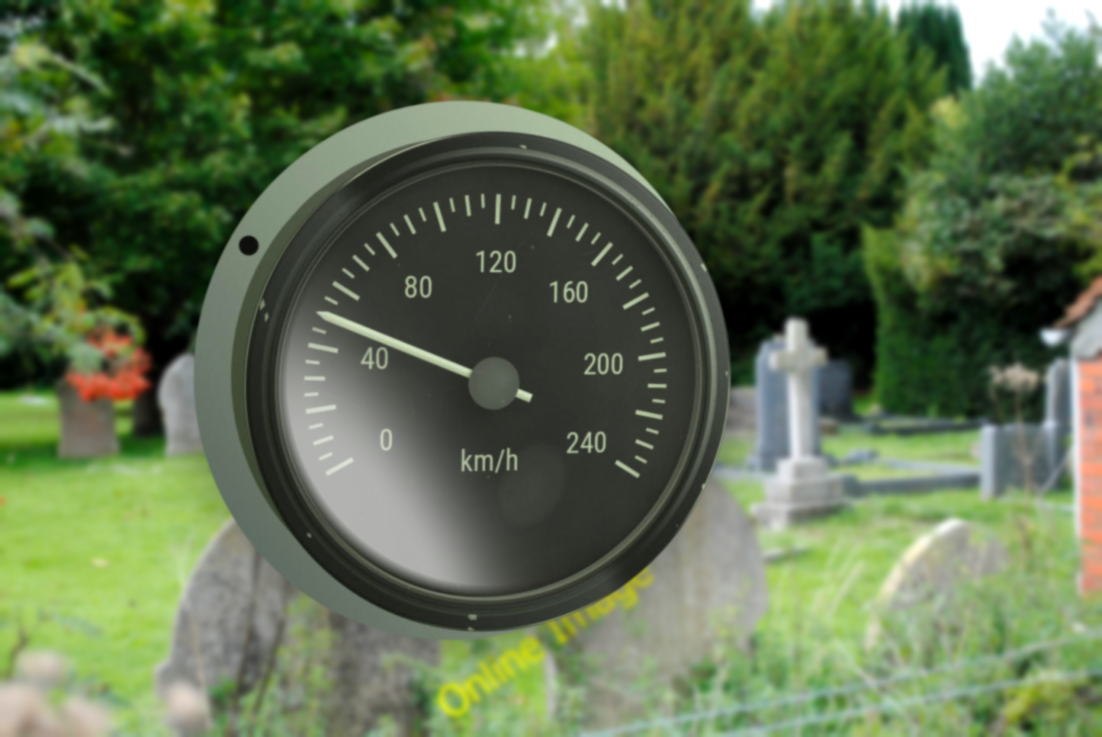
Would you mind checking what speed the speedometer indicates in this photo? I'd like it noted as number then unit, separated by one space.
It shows 50 km/h
